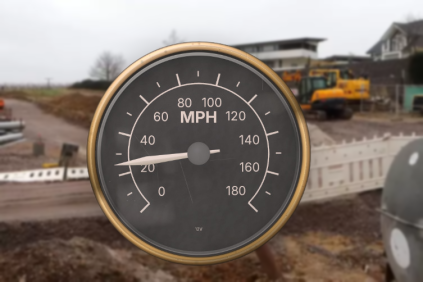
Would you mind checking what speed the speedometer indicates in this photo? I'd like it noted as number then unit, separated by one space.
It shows 25 mph
